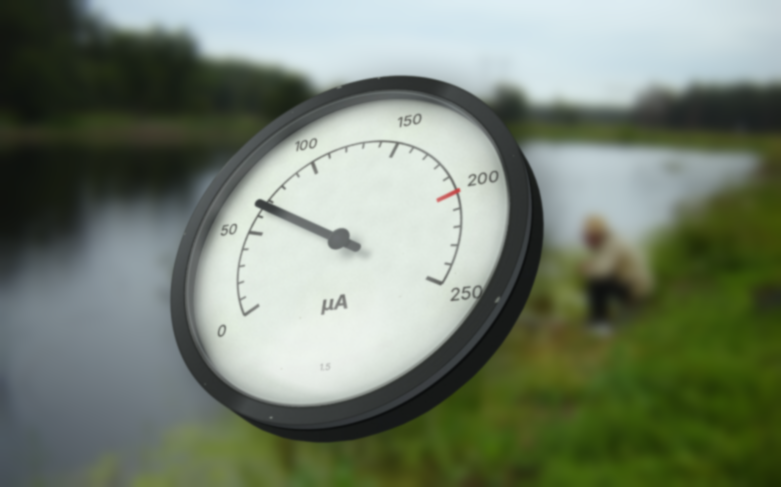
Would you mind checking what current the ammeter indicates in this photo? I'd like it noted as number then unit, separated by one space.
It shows 65 µA
